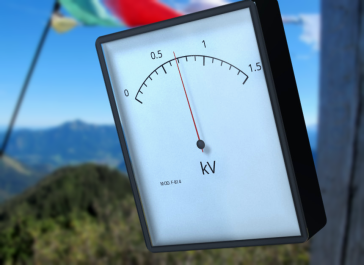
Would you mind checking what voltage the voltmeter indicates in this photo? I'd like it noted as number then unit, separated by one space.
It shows 0.7 kV
